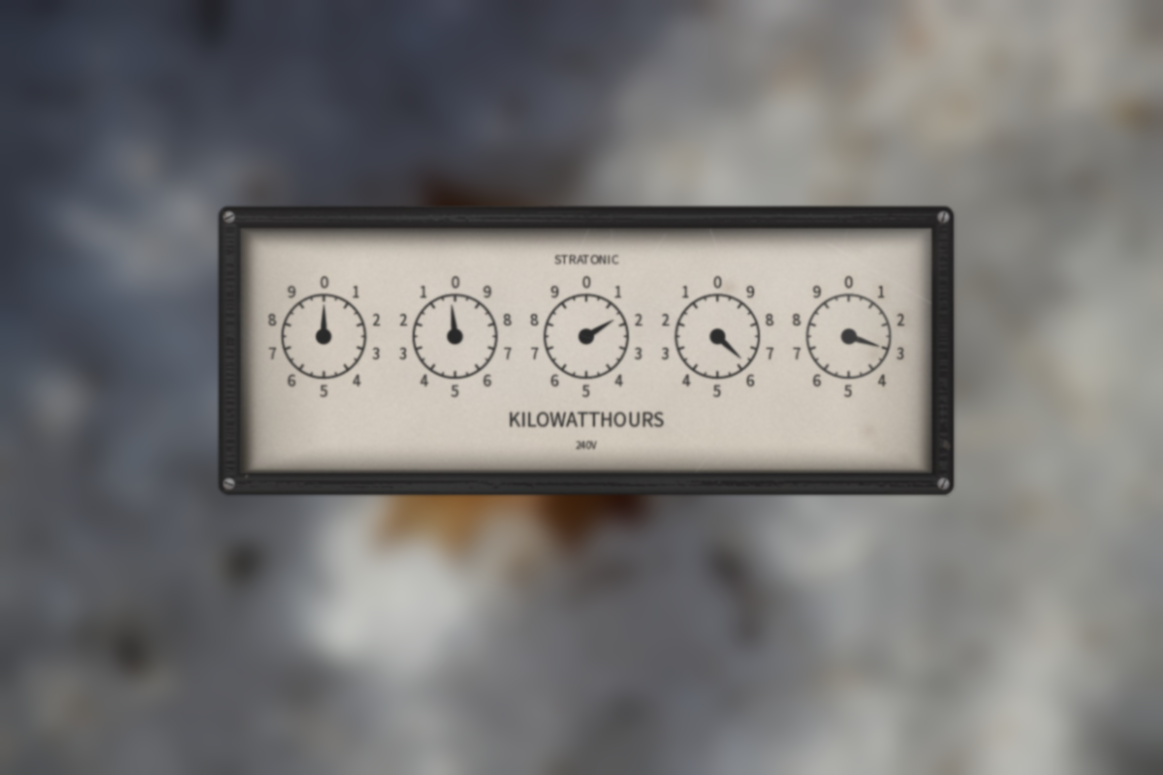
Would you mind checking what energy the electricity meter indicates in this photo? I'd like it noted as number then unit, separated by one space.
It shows 163 kWh
